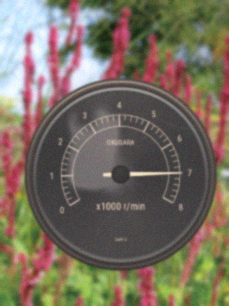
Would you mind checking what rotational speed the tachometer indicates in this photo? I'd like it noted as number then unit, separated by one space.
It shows 7000 rpm
